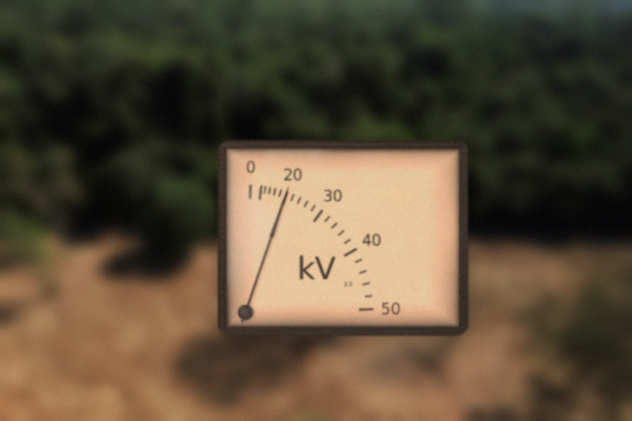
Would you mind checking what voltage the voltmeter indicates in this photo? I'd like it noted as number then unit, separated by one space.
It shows 20 kV
